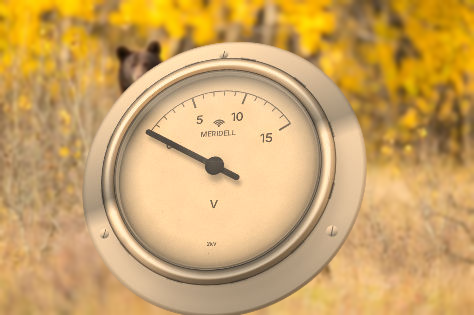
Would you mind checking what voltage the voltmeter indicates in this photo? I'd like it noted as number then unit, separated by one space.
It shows 0 V
